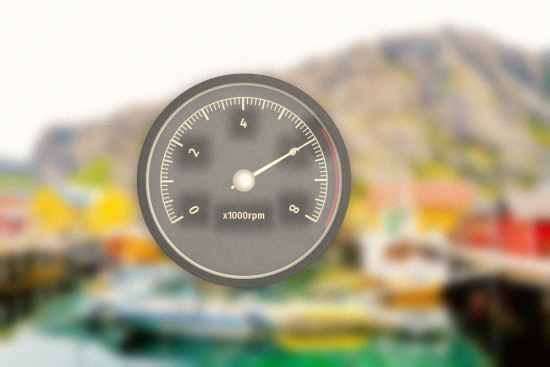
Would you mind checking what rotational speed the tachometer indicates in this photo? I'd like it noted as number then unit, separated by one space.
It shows 6000 rpm
